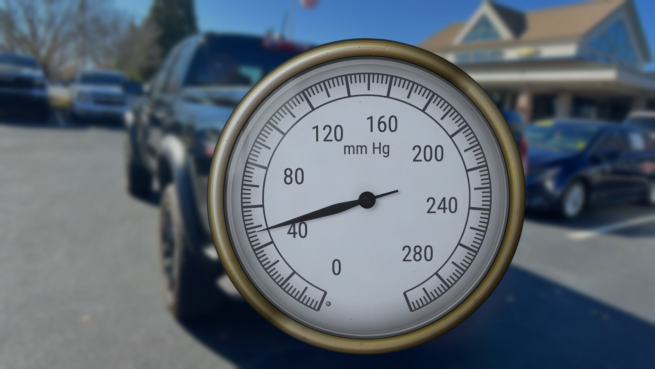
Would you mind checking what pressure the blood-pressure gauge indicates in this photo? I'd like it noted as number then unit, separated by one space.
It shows 48 mmHg
